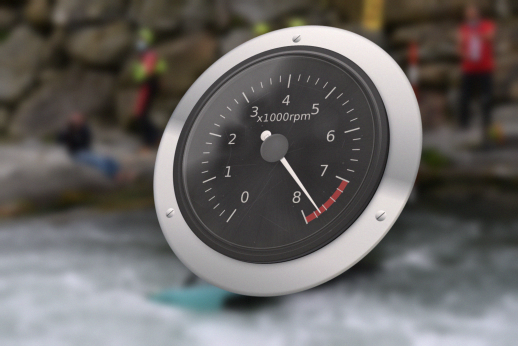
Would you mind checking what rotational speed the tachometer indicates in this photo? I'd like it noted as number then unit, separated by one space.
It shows 7700 rpm
